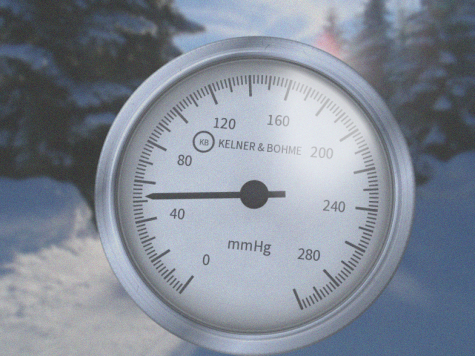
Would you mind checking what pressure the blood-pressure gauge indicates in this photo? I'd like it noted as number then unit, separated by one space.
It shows 52 mmHg
